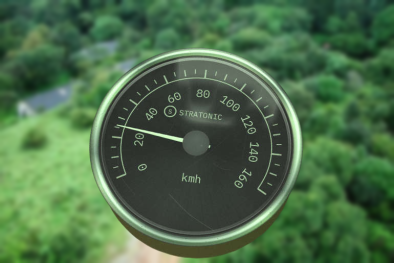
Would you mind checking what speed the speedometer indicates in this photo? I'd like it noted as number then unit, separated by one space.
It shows 25 km/h
